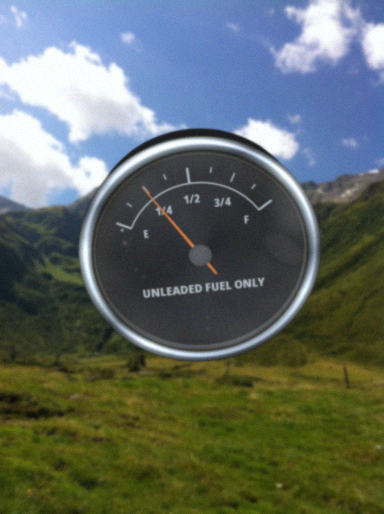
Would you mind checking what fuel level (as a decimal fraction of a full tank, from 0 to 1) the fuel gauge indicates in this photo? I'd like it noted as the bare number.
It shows 0.25
